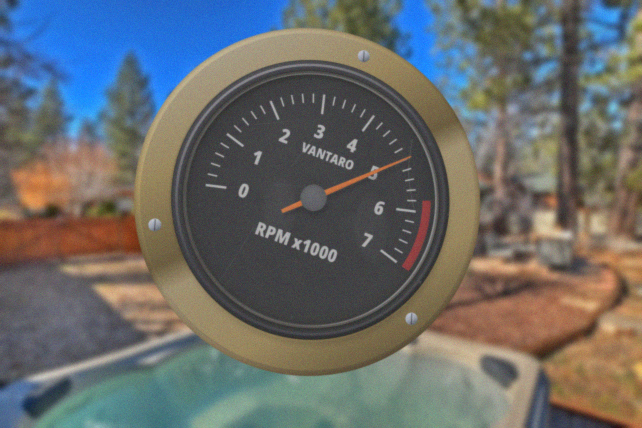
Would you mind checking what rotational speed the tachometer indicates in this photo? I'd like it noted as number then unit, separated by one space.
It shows 5000 rpm
